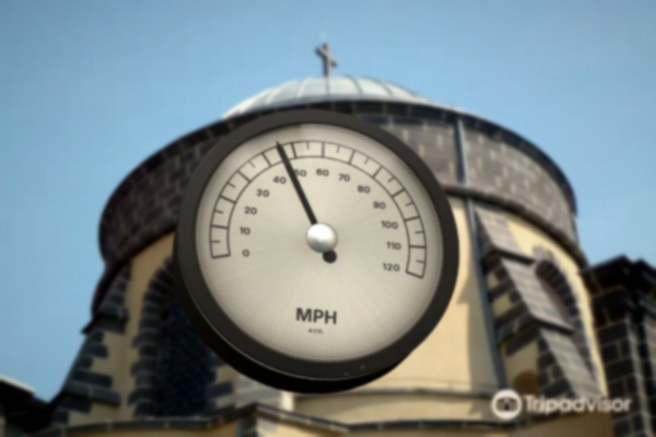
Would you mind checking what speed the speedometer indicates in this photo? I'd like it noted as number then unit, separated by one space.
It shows 45 mph
